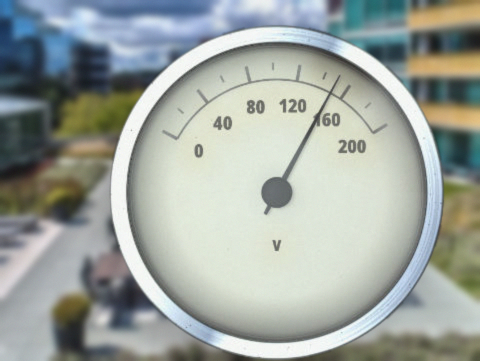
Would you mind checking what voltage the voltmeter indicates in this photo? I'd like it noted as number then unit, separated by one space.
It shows 150 V
